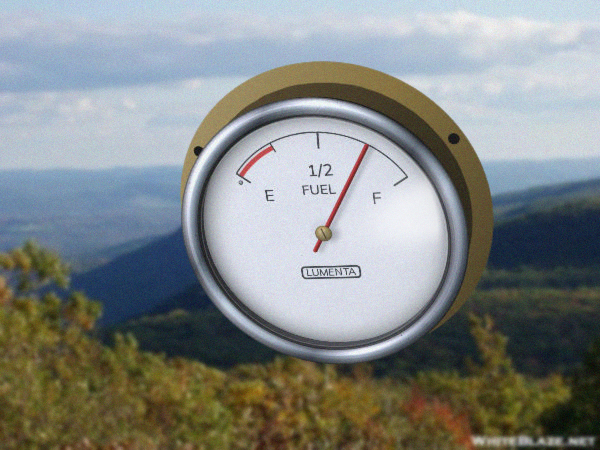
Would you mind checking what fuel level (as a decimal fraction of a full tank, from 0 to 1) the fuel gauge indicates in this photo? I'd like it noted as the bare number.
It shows 0.75
